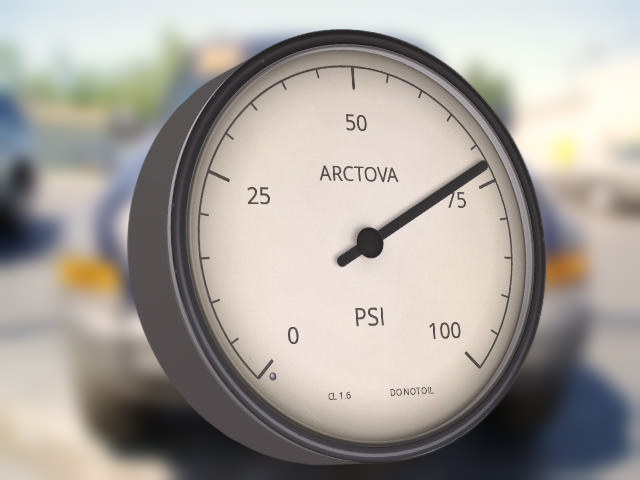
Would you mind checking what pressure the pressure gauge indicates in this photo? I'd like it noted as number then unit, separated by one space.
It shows 72.5 psi
